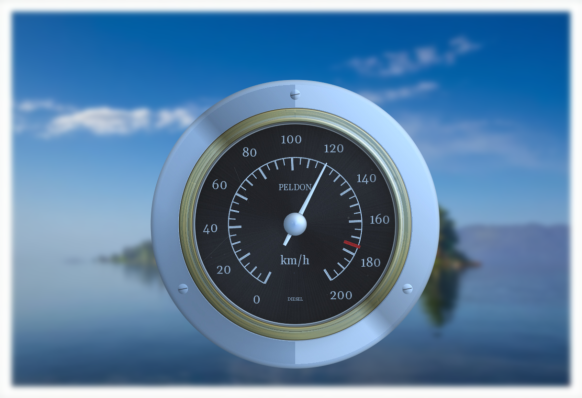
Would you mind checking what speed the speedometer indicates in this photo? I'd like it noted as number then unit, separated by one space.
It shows 120 km/h
